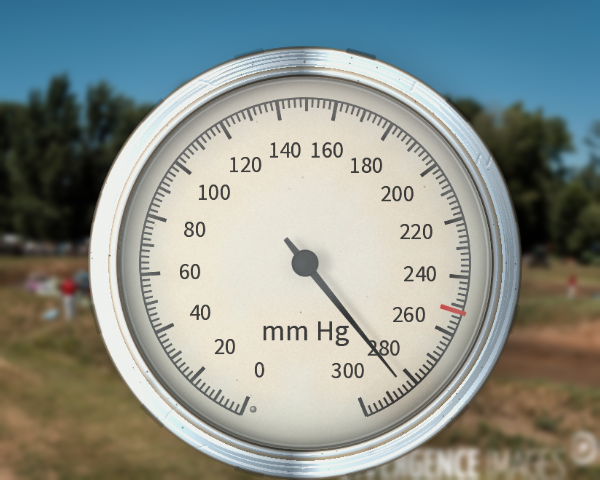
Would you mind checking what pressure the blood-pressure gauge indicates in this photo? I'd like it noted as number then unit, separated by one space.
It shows 284 mmHg
